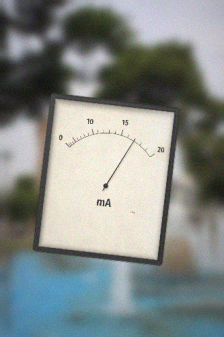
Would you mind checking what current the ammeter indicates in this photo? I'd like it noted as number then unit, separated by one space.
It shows 17 mA
